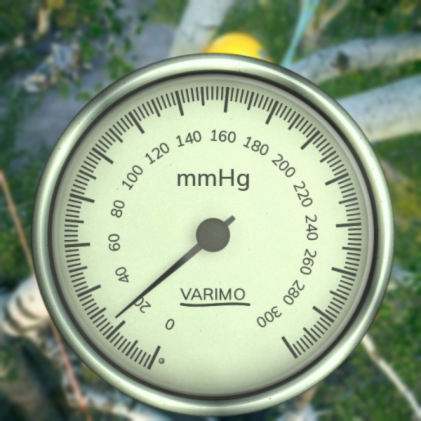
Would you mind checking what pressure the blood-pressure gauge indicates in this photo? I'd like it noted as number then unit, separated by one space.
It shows 24 mmHg
